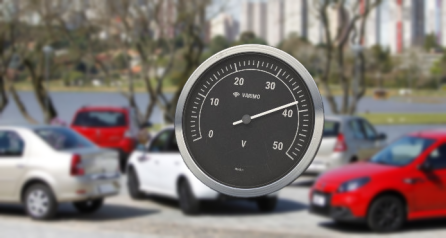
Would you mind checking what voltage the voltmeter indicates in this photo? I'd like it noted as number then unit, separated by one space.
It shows 38 V
